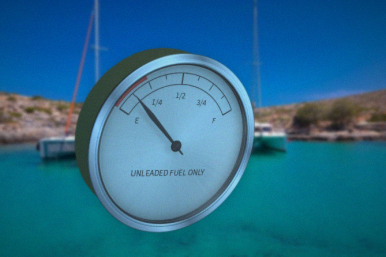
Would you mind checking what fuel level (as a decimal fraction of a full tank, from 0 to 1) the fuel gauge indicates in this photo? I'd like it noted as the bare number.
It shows 0.125
